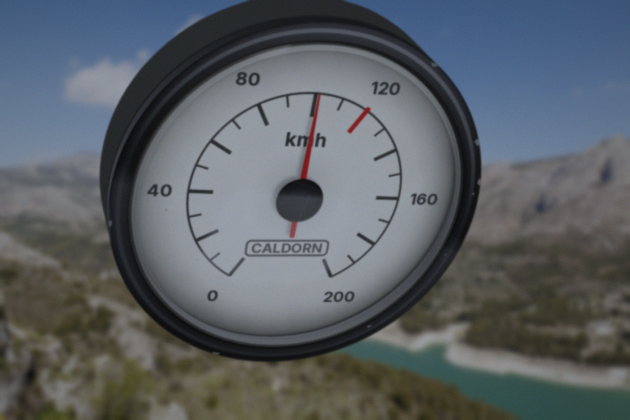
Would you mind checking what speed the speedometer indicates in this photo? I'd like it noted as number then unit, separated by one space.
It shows 100 km/h
